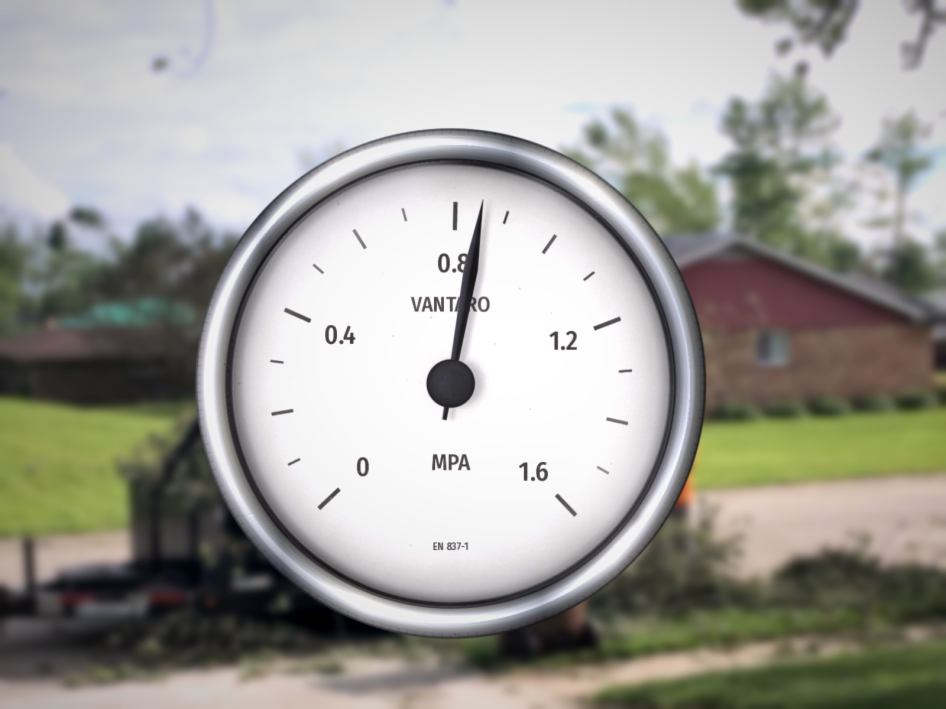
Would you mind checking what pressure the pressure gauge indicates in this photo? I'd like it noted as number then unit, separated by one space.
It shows 0.85 MPa
